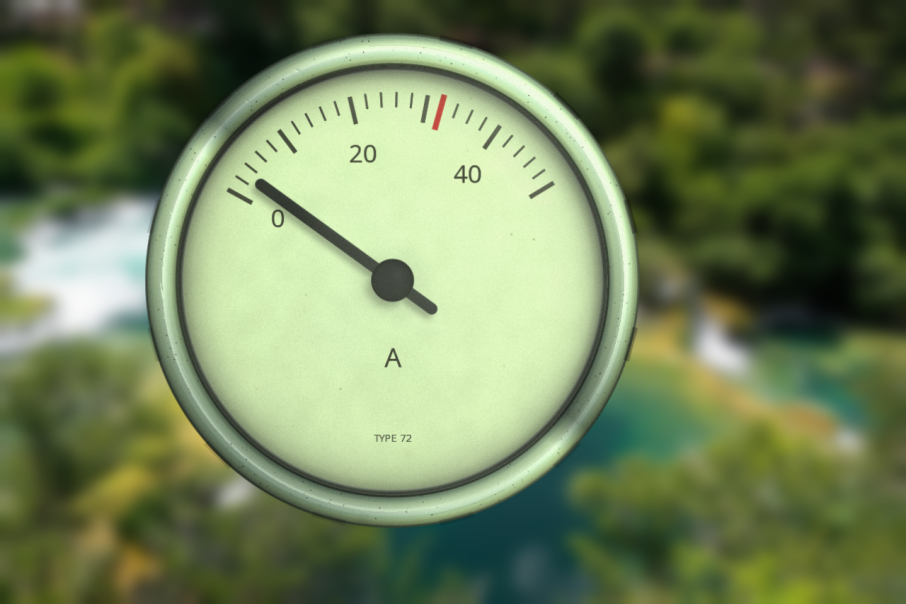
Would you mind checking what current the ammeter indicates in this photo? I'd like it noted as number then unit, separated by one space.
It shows 3 A
